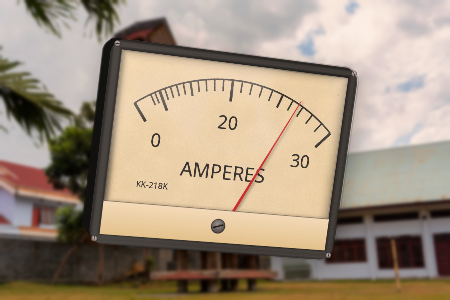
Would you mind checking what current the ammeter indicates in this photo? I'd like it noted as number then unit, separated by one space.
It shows 26.5 A
